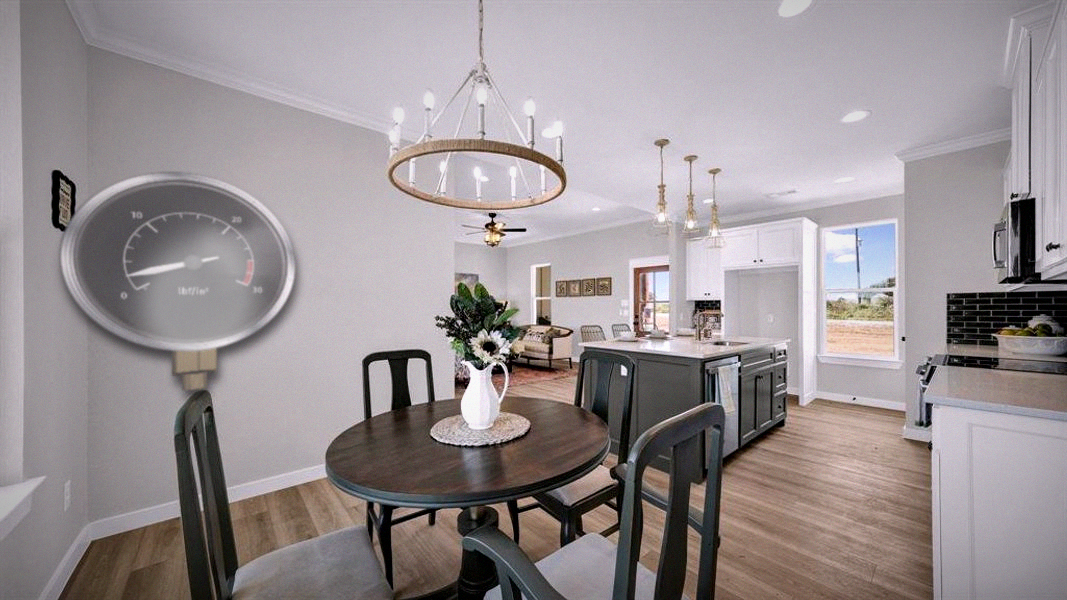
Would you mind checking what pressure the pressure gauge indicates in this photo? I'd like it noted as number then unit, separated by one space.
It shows 2 psi
